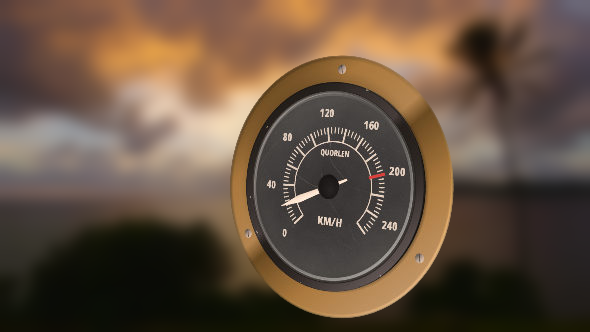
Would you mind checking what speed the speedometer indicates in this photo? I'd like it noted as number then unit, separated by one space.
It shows 20 km/h
